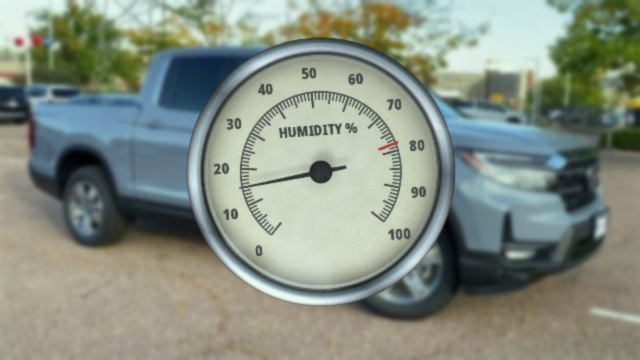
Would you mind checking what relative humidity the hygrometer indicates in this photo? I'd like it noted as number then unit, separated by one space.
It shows 15 %
